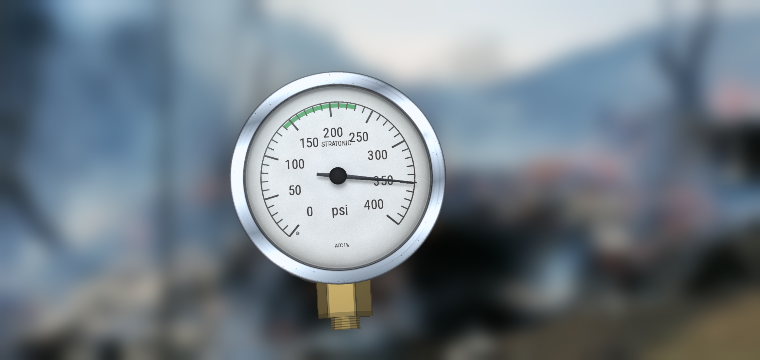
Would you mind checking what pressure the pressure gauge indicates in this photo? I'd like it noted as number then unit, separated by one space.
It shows 350 psi
